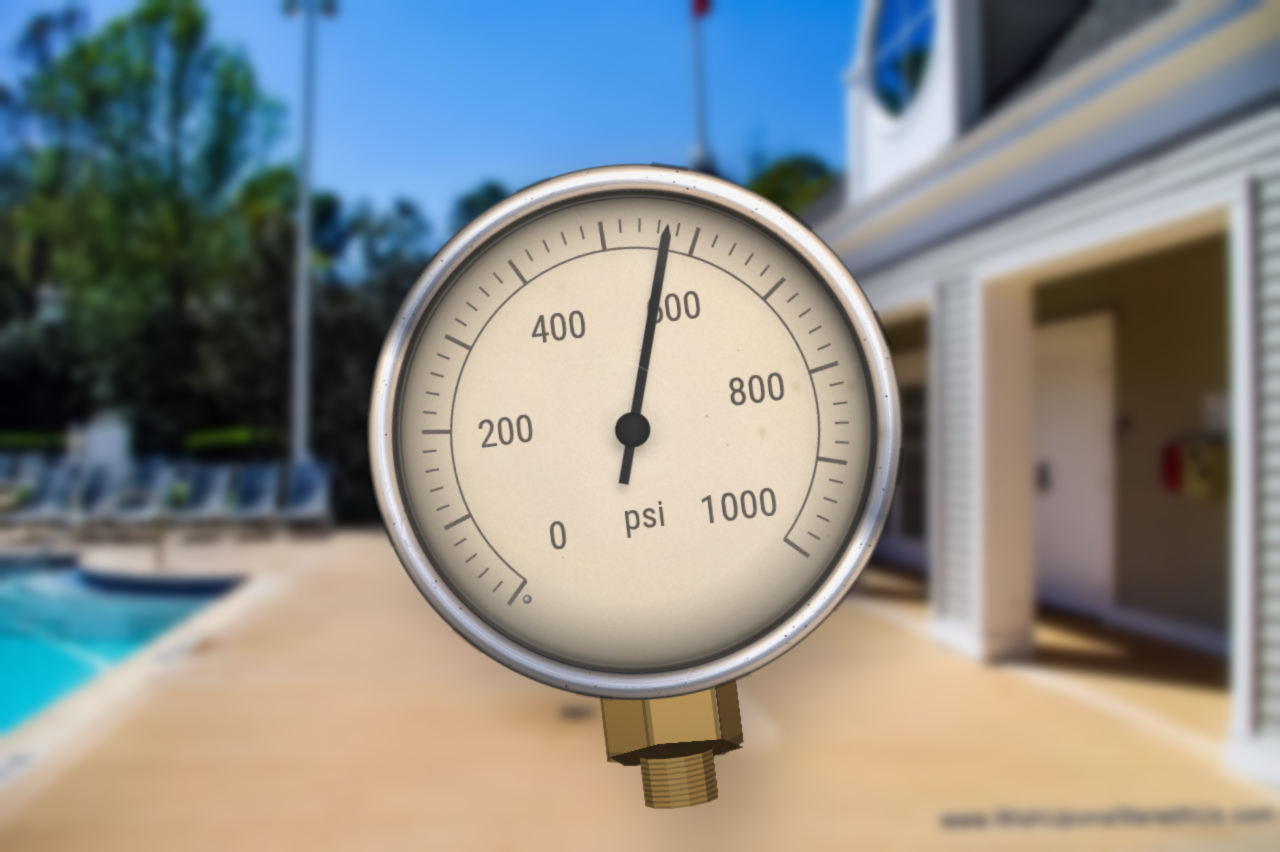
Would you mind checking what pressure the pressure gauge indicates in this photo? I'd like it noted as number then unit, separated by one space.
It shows 570 psi
